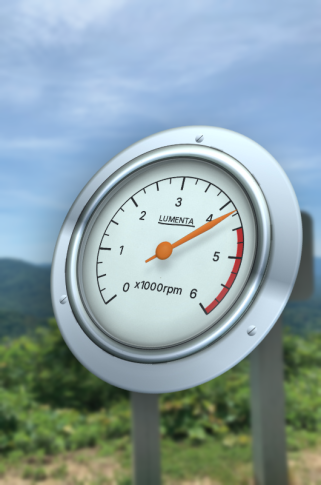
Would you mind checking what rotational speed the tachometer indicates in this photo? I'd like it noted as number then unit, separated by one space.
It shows 4250 rpm
